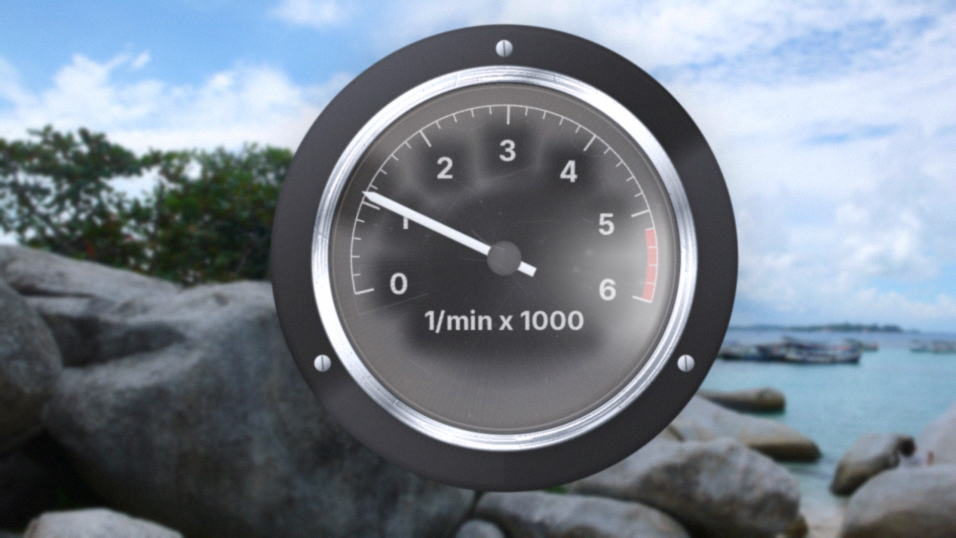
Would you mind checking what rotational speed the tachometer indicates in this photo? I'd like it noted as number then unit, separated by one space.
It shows 1100 rpm
